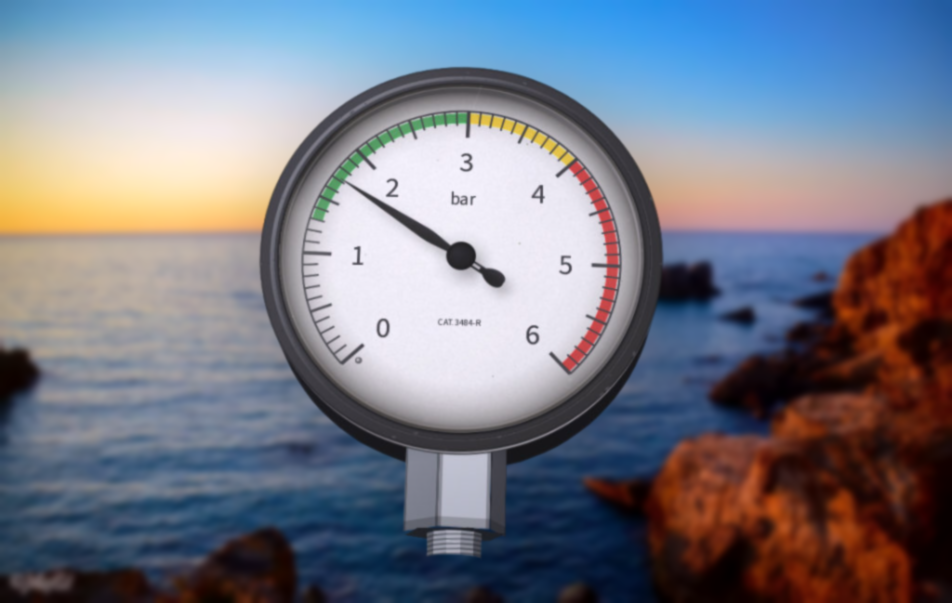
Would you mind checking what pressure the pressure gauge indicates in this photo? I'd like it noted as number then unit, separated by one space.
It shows 1.7 bar
